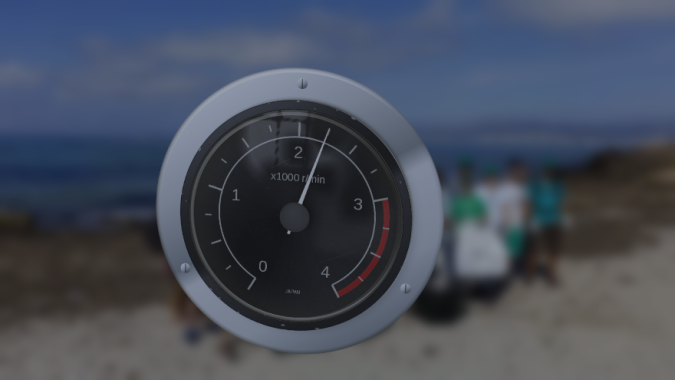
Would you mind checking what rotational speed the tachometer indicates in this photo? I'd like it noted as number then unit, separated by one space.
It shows 2250 rpm
